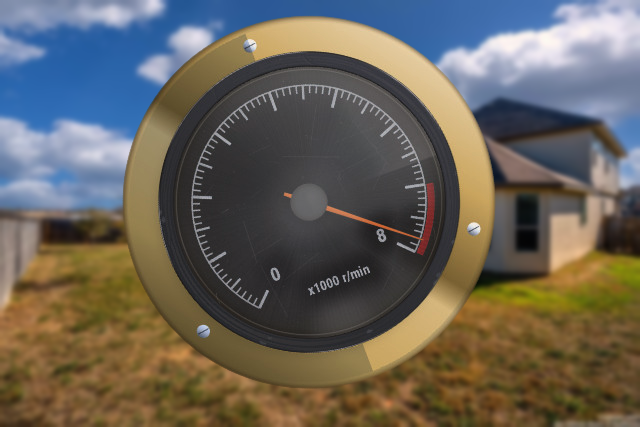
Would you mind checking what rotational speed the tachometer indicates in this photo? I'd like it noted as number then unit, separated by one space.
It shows 7800 rpm
